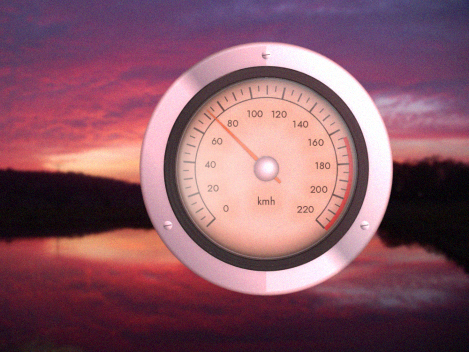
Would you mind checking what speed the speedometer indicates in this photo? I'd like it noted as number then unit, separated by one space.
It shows 72.5 km/h
